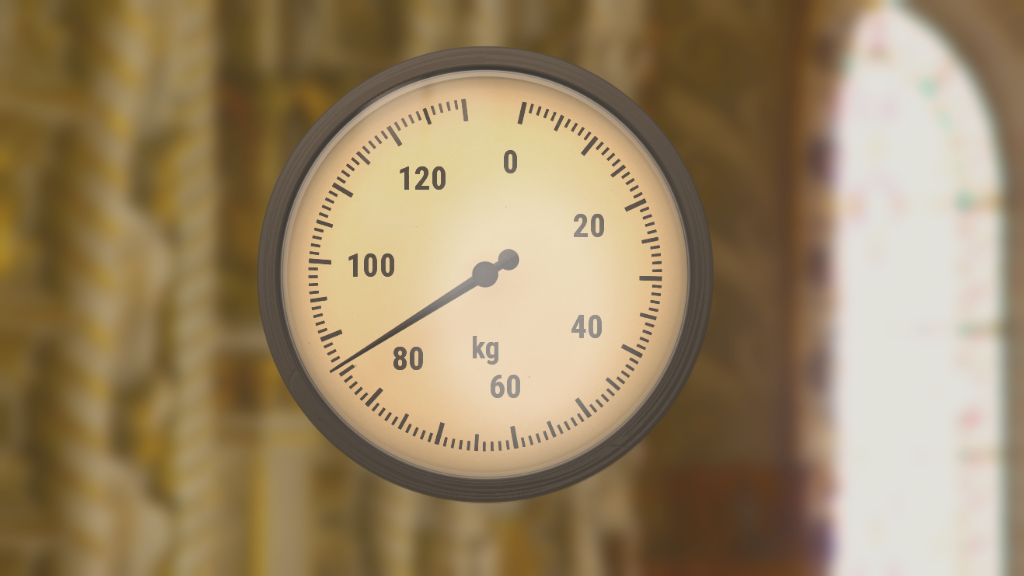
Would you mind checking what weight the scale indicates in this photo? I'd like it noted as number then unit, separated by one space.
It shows 86 kg
